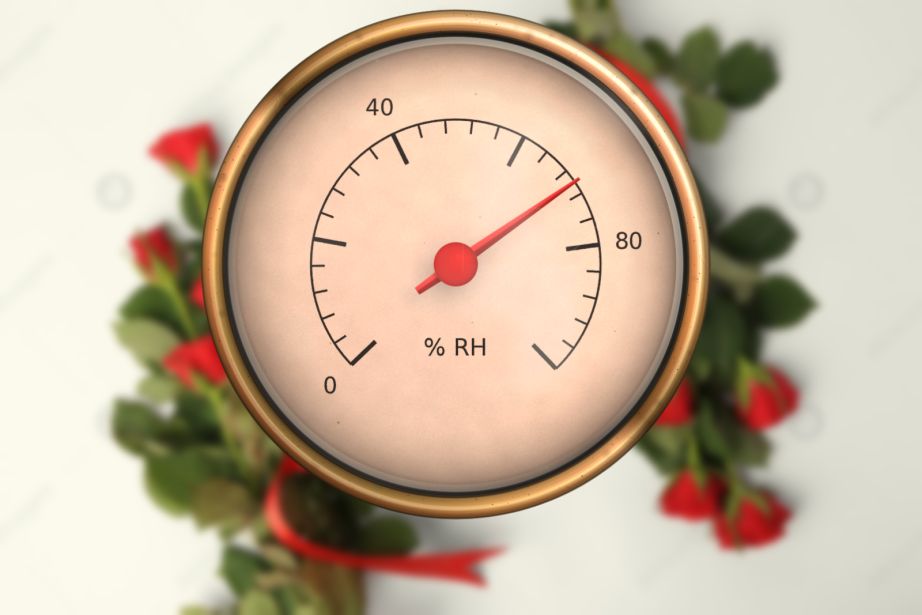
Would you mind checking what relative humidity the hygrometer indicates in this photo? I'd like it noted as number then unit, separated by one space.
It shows 70 %
